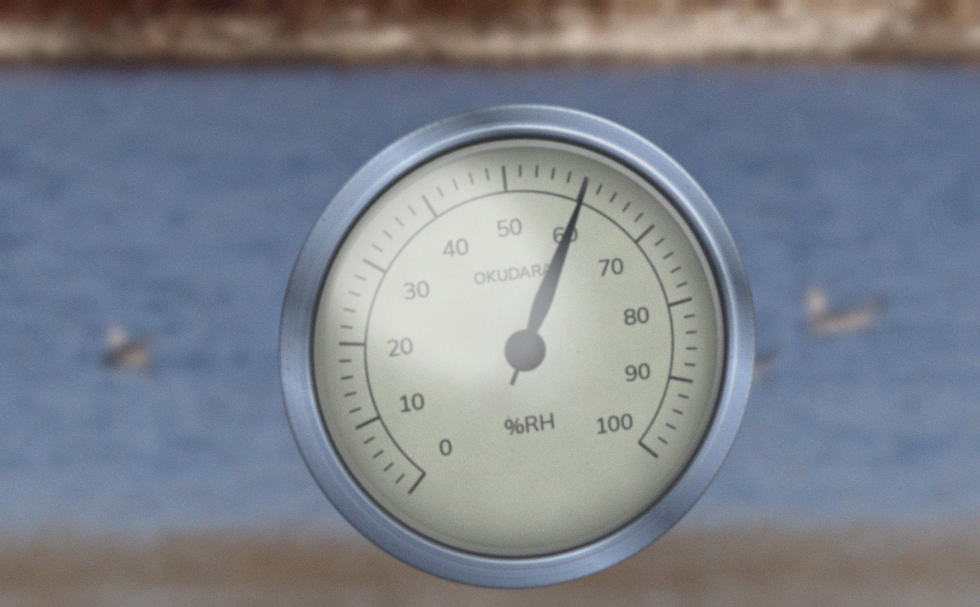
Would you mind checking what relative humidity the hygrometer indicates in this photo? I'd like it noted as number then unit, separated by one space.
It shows 60 %
